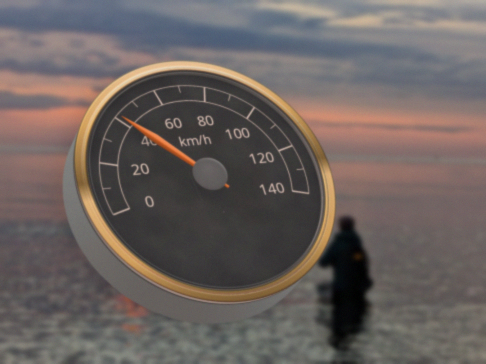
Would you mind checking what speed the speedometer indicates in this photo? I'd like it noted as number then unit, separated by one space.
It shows 40 km/h
